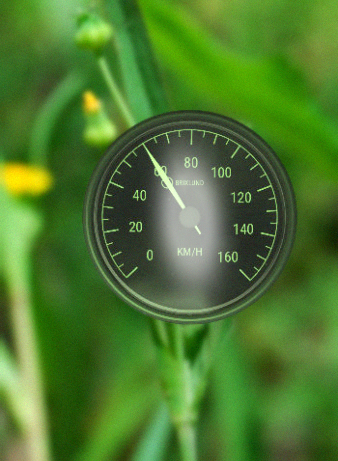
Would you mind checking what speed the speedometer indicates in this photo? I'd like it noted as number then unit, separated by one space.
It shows 60 km/h
